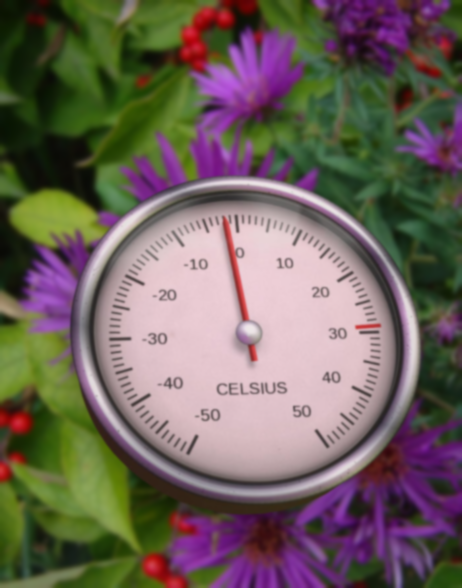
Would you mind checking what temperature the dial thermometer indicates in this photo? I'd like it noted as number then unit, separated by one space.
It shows -2 °C
